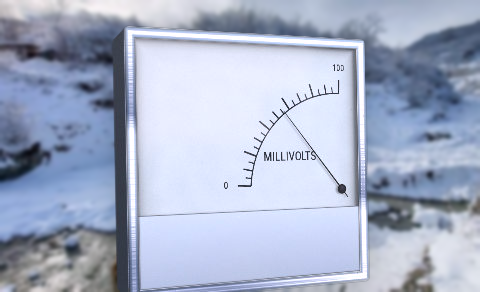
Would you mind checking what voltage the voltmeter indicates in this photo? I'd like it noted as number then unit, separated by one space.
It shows 55 mV
